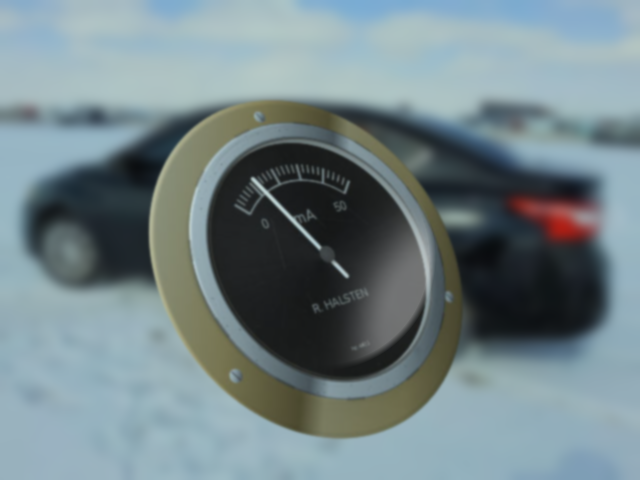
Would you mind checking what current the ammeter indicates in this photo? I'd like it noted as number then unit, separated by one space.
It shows 10 mA
